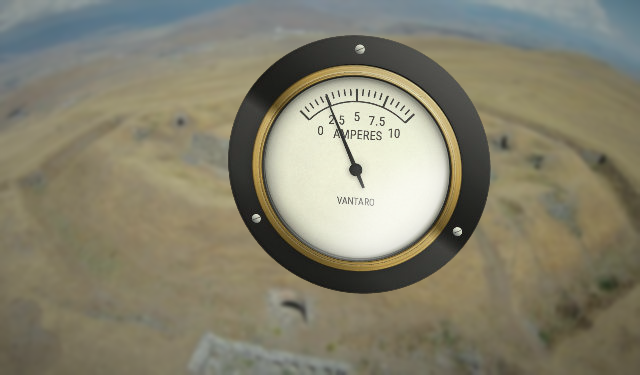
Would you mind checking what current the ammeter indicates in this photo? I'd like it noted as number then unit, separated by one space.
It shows 2.5 A
